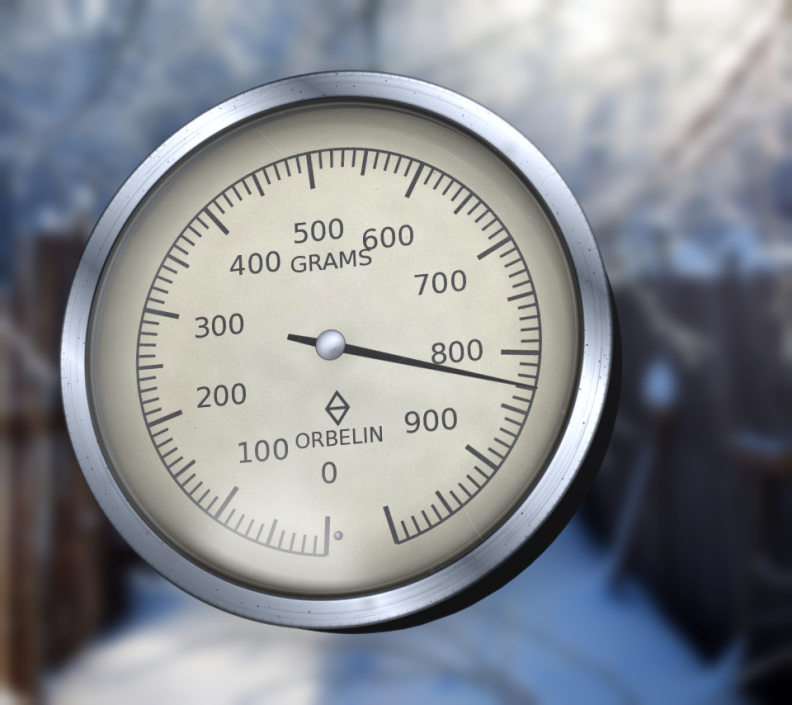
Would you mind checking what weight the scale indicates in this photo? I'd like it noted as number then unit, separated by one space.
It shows 830 g
